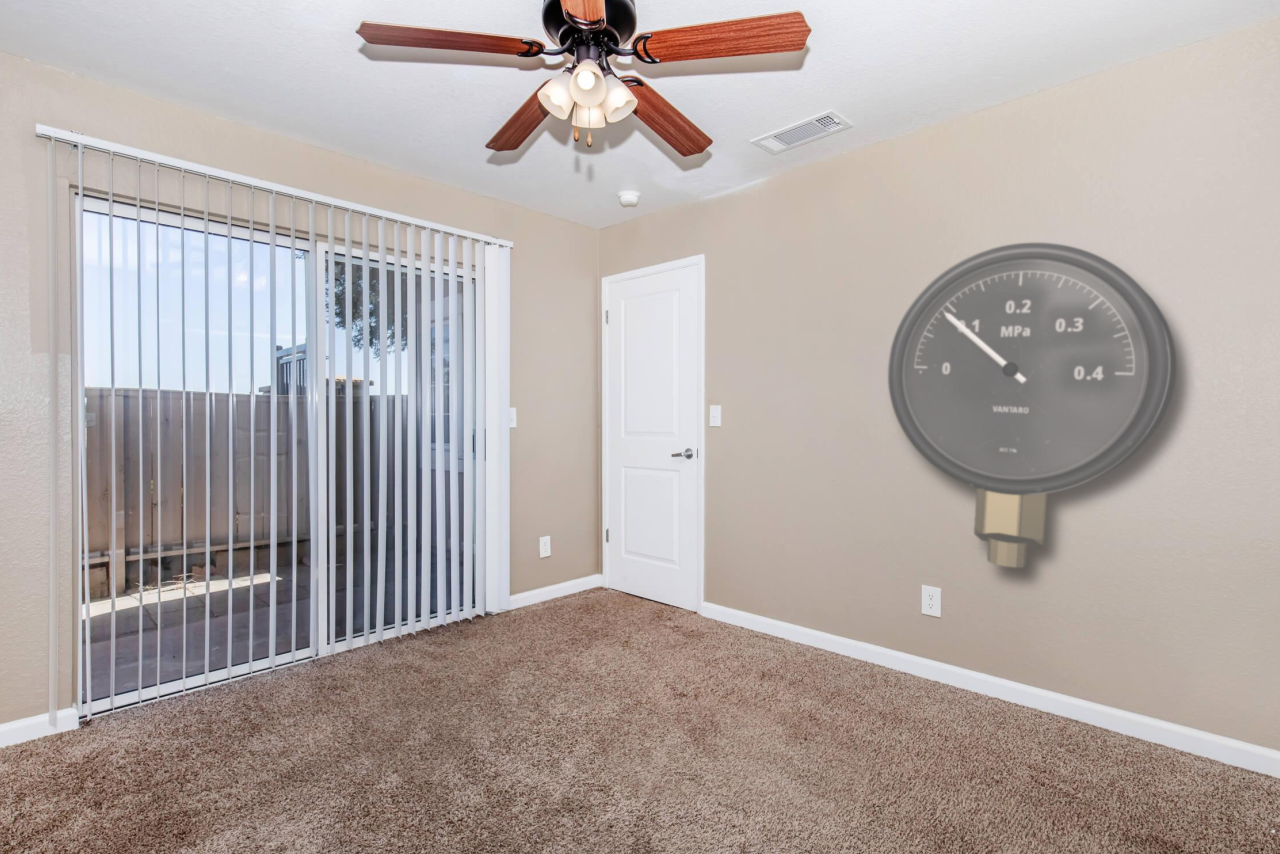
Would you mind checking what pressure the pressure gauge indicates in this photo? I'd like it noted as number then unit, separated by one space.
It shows 0.09 MPa
